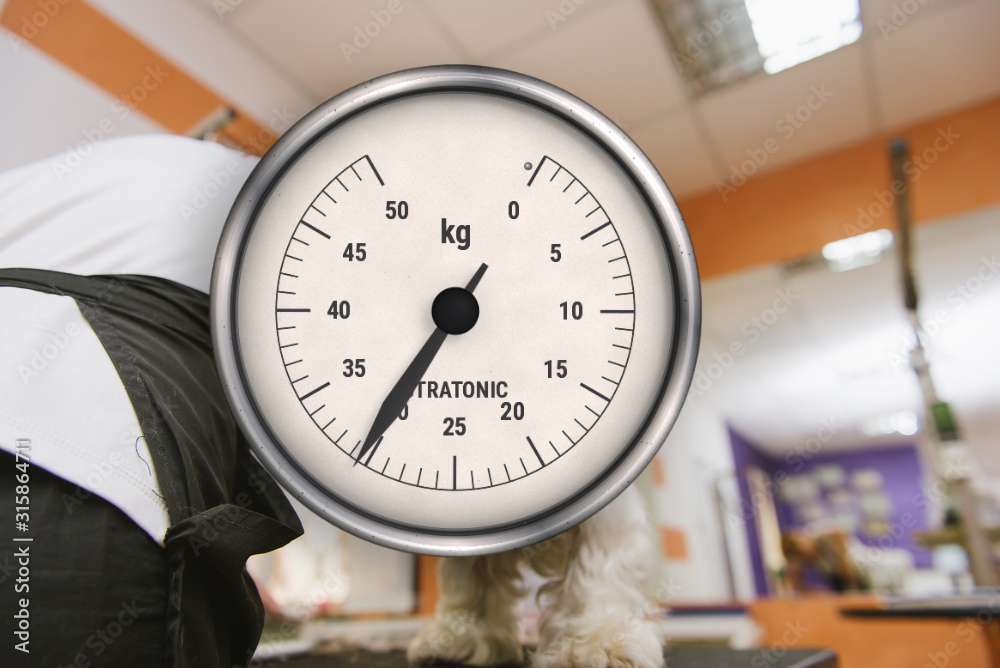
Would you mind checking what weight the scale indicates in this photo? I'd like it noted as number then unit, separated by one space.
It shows 30.5 kg
